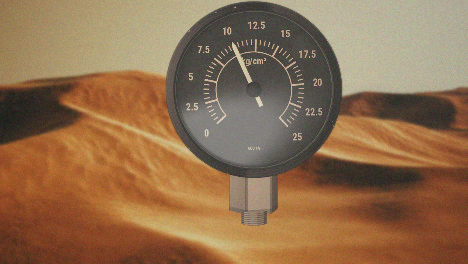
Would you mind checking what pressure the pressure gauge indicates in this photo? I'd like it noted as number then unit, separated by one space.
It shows 10 kg/cm²
